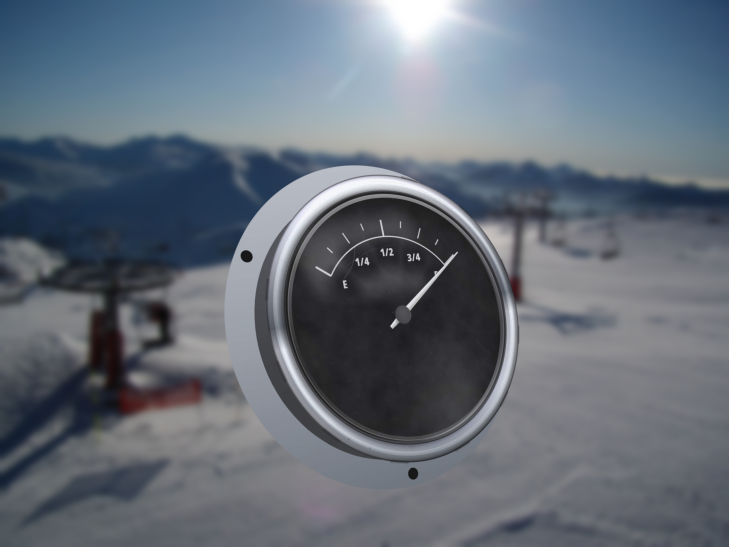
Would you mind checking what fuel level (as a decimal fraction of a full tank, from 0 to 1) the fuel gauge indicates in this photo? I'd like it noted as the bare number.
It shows 1
